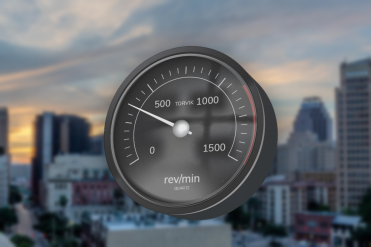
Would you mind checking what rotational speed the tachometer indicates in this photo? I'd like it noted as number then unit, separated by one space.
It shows 350 rpm
